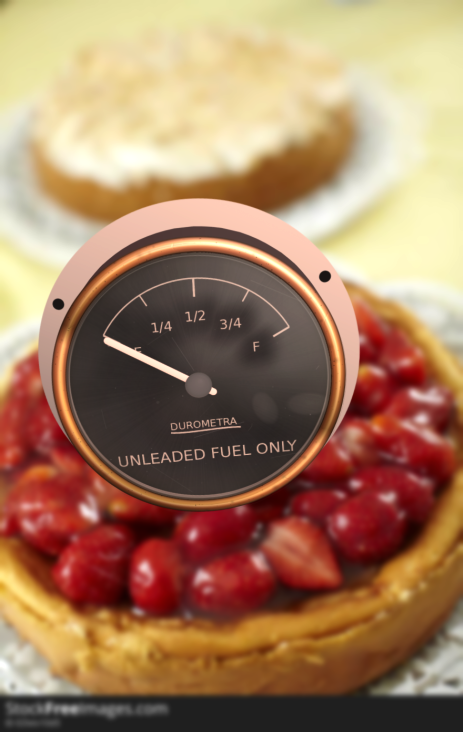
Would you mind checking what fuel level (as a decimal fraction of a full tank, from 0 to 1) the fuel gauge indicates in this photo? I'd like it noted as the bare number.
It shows 0
